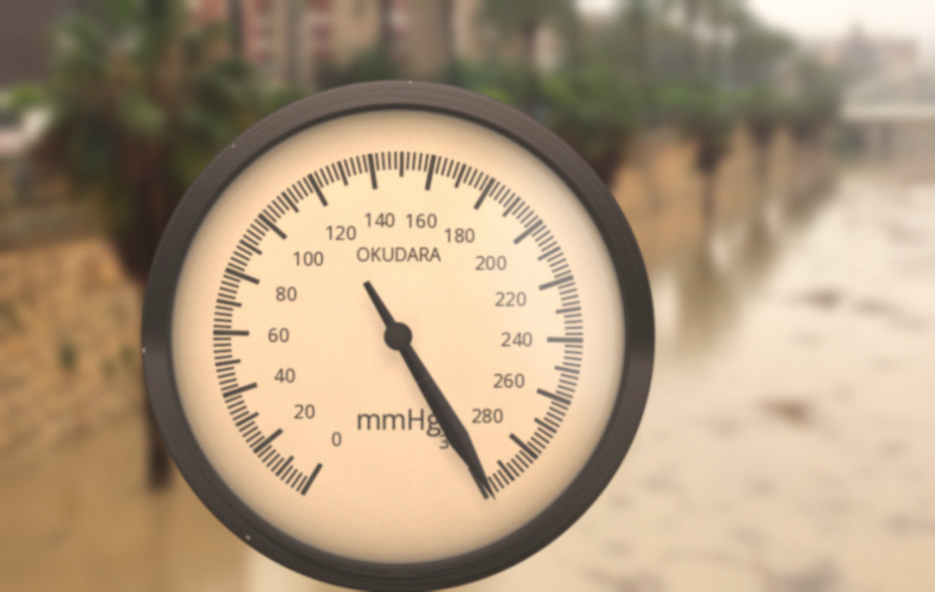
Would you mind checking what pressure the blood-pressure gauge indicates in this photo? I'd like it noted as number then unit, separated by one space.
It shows 298 mmHg
